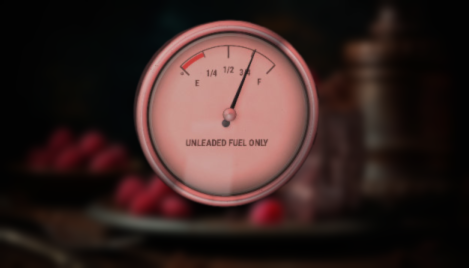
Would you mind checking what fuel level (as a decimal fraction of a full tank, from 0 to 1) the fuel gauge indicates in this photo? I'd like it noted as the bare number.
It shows 0.75
